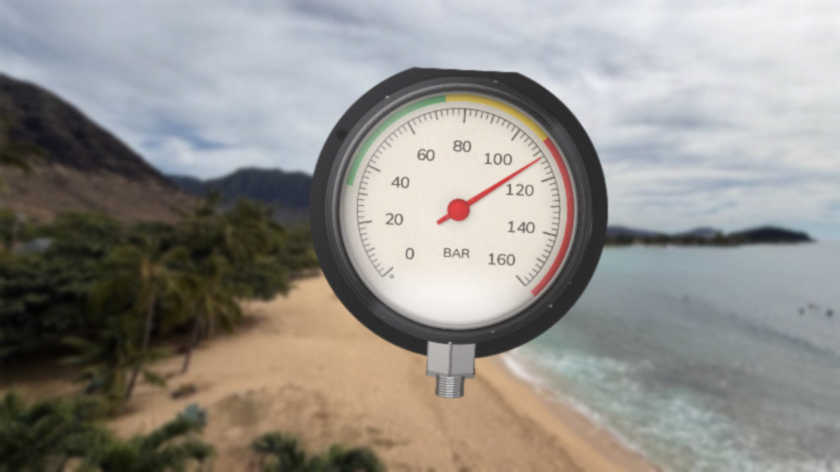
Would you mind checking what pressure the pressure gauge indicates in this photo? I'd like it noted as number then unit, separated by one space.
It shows 112 bar
